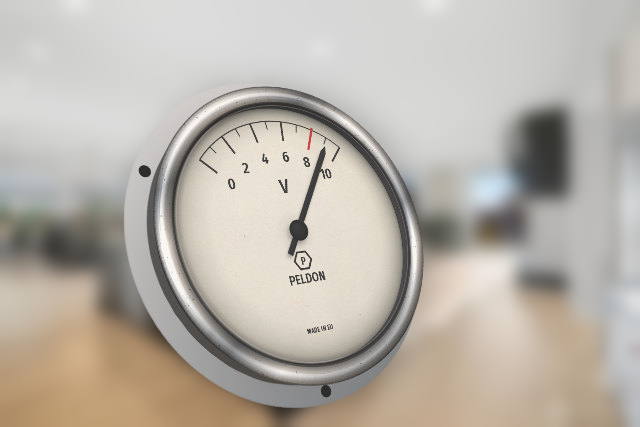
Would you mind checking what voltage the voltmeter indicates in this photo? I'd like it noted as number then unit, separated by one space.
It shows 9 V
